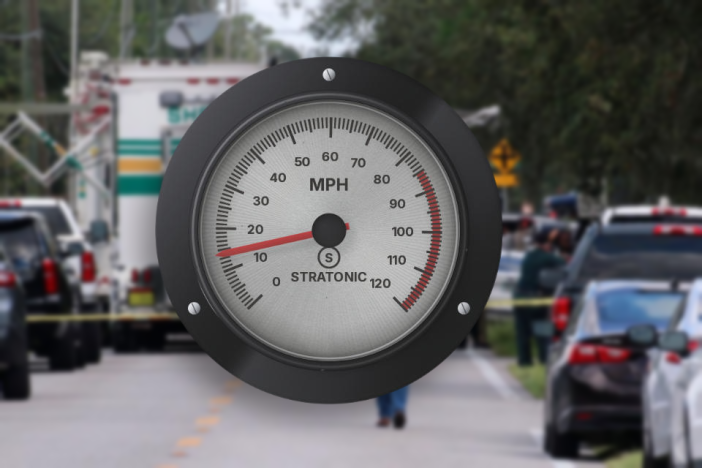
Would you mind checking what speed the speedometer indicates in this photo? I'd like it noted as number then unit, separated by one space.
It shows 14 mph
